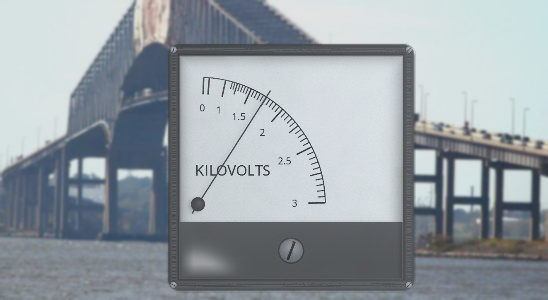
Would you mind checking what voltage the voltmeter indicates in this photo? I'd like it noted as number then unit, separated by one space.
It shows 1.75 kV
